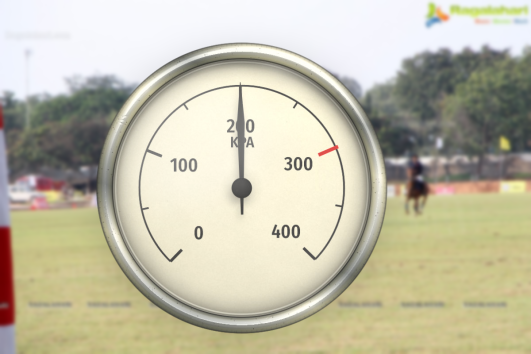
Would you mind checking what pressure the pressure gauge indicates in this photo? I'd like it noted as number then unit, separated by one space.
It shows 200 kPa
